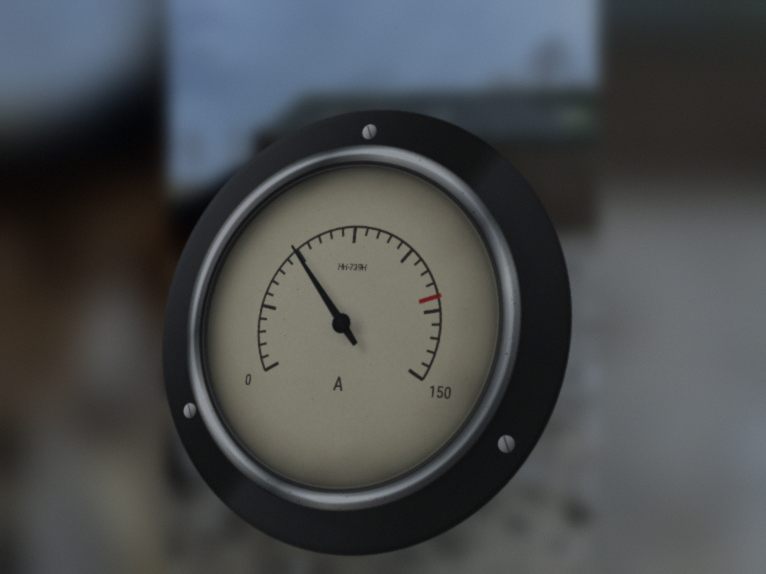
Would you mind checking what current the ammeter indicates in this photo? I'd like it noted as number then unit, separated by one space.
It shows 50 A
